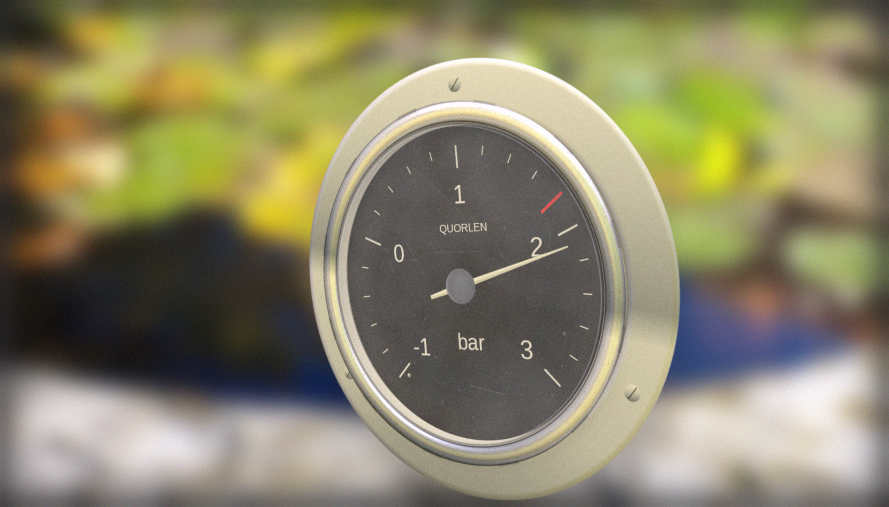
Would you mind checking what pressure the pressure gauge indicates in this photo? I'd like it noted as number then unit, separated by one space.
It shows 2.1 bar
